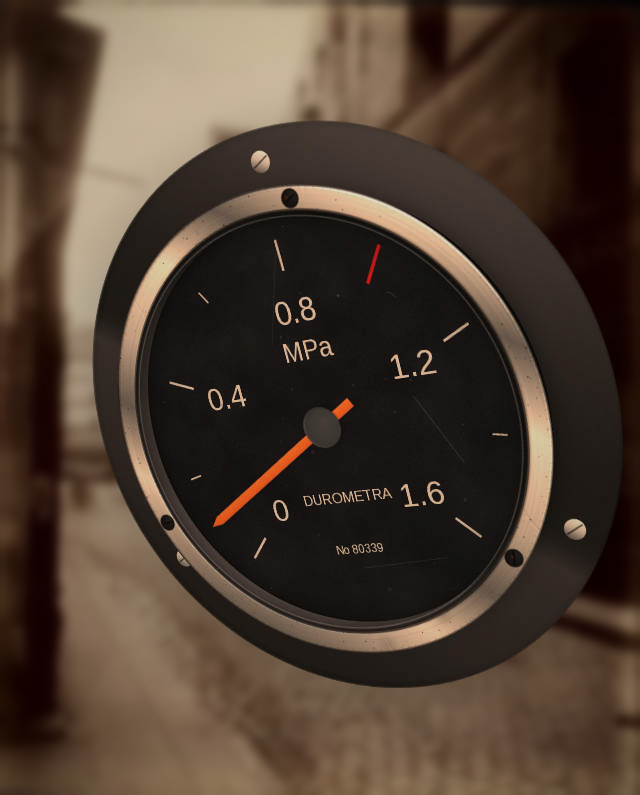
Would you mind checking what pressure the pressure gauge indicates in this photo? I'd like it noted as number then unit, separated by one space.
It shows 0.1 MPa
